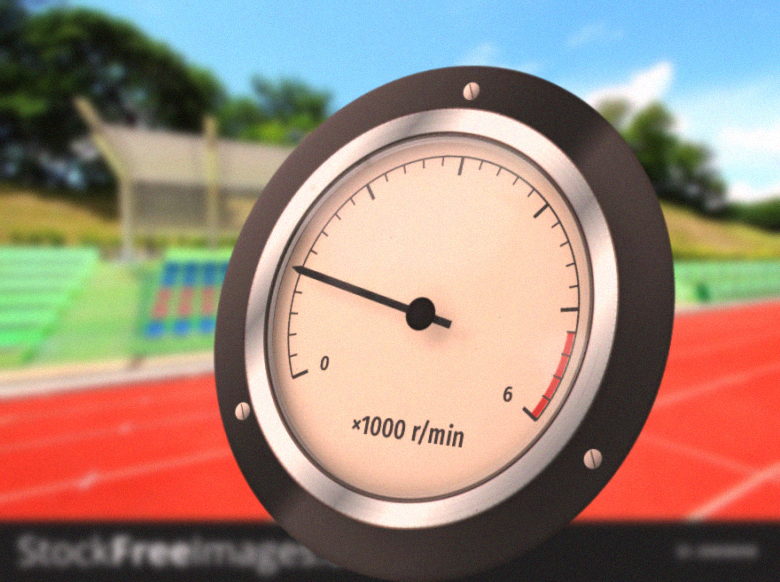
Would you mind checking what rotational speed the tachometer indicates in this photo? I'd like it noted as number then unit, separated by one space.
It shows 1000 rpm
